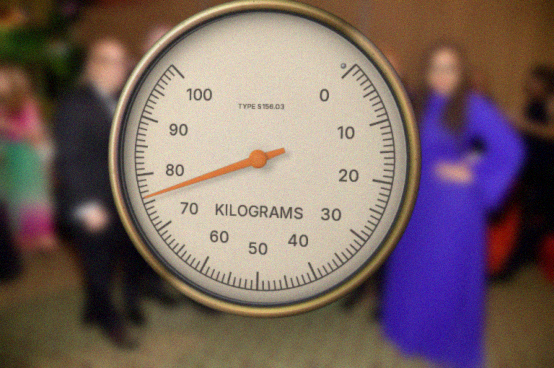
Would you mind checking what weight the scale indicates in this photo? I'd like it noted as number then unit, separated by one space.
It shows 76 kg
